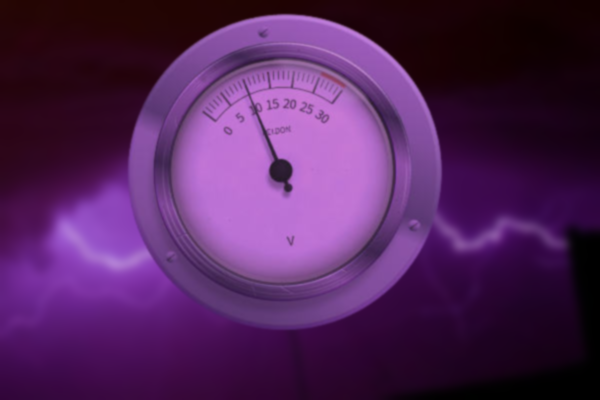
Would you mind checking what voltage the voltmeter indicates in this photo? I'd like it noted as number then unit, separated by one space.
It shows 10 V
